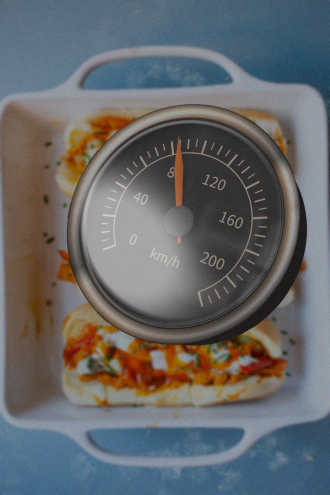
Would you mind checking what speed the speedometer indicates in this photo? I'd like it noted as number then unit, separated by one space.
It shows 85 km/h
